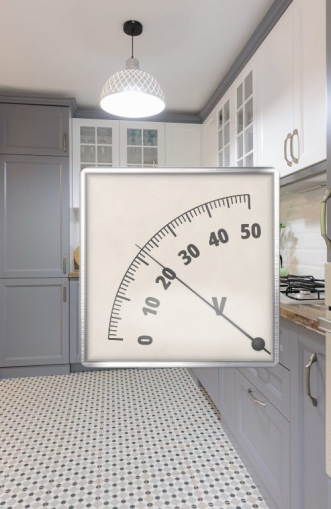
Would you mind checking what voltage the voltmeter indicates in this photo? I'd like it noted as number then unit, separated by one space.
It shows 22 V
